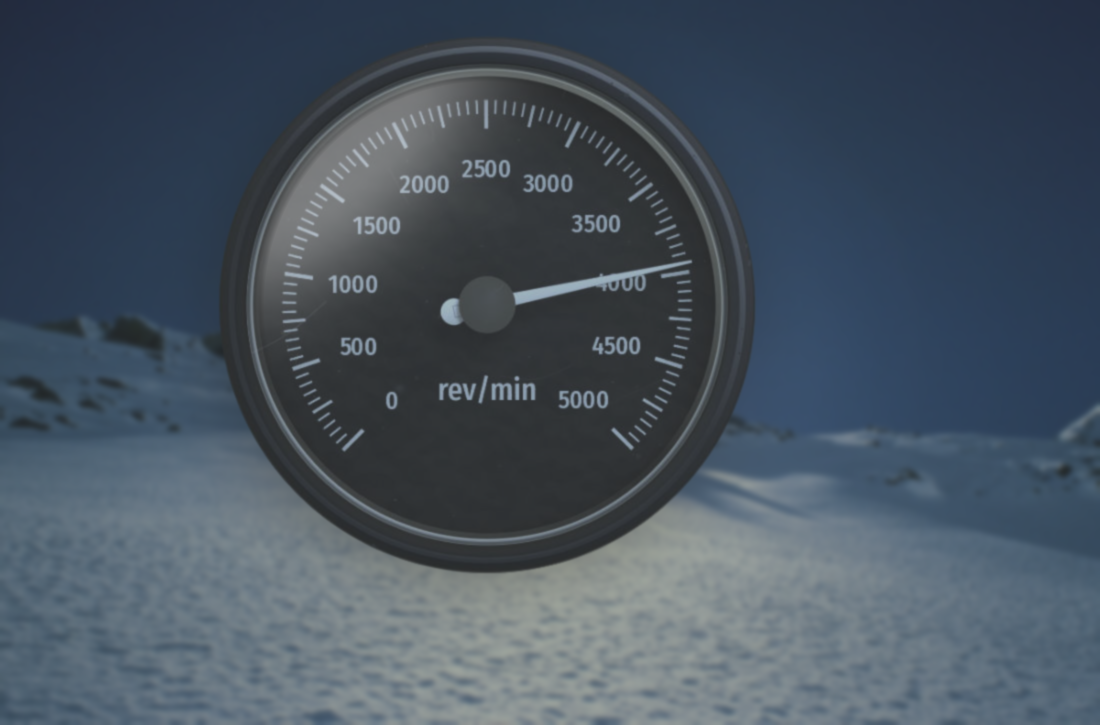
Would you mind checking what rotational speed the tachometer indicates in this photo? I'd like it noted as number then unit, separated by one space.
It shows 3950 rpm
